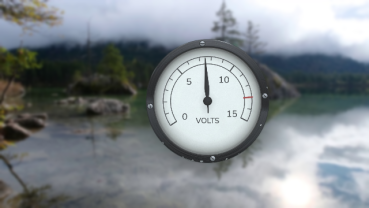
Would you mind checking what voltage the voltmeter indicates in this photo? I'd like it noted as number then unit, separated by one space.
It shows 7.5 V
